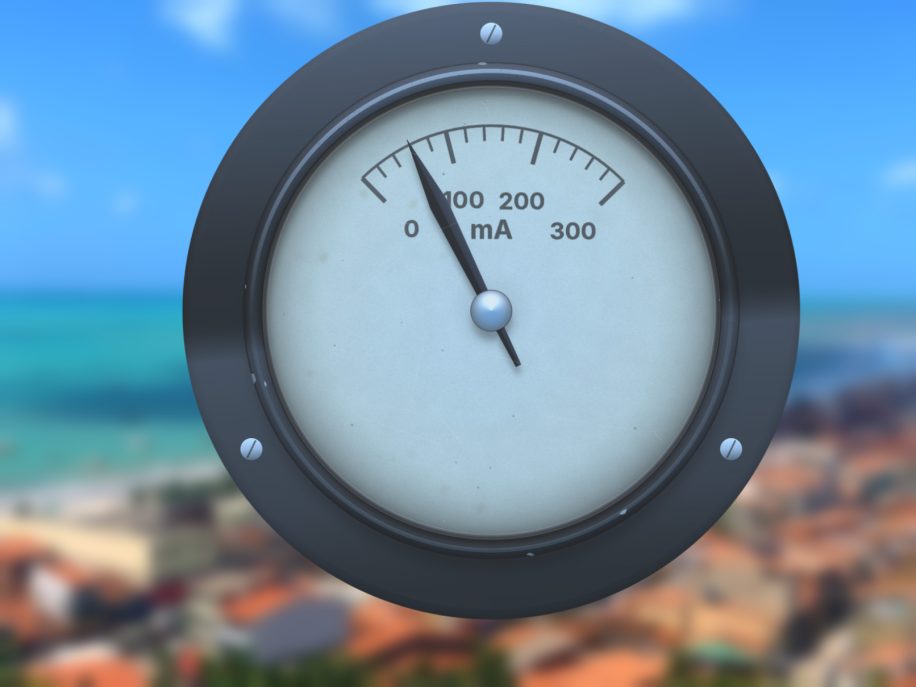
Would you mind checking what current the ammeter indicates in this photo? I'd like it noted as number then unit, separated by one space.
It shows 60 mA
